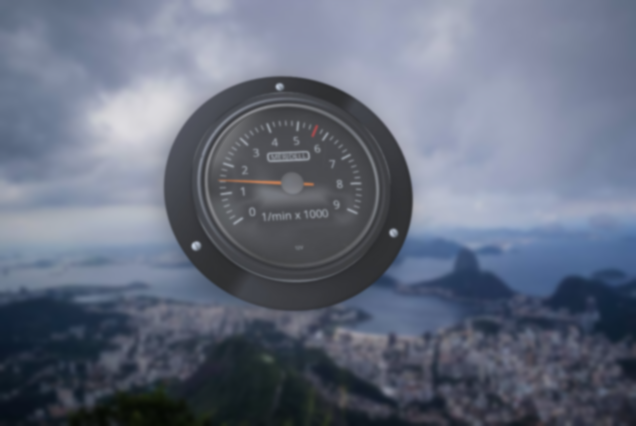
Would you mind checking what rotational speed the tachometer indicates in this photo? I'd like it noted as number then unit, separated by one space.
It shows 1400 rpm
